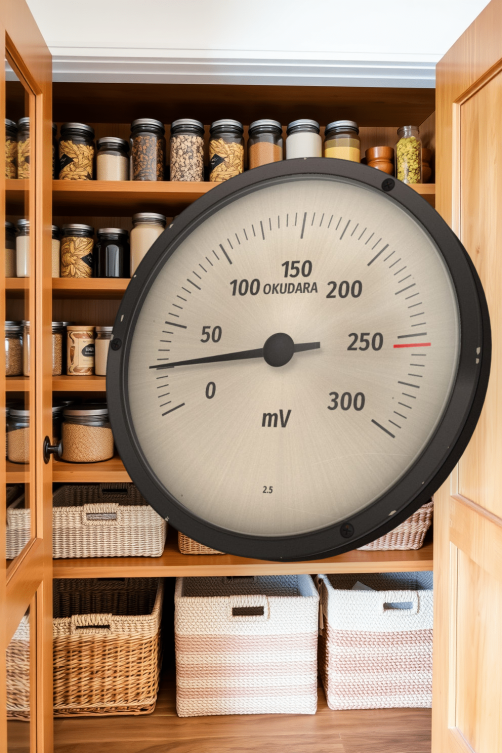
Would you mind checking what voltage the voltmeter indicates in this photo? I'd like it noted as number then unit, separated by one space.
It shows 25 mV
